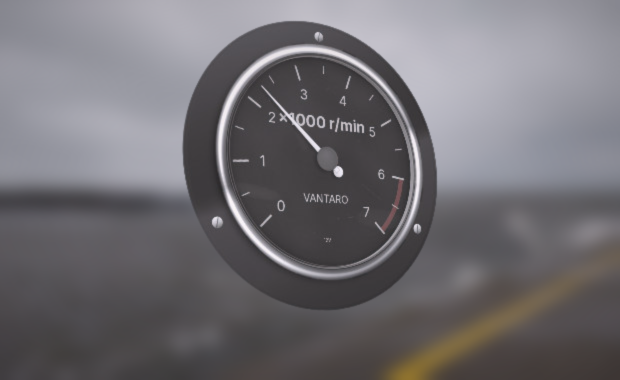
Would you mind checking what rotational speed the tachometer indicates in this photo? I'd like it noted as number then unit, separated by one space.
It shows 2250 rpm
